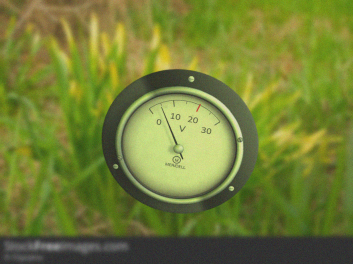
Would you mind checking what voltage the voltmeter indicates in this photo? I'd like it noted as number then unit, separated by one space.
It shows 5 V
